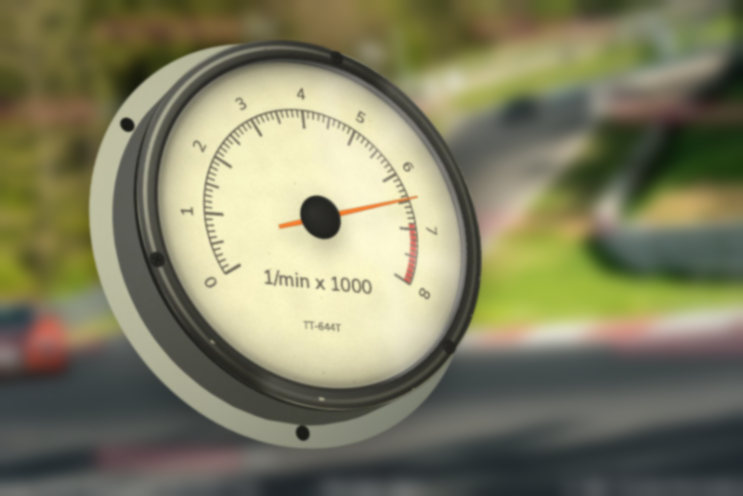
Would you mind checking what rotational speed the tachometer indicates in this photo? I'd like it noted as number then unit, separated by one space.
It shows 6500 rpm
